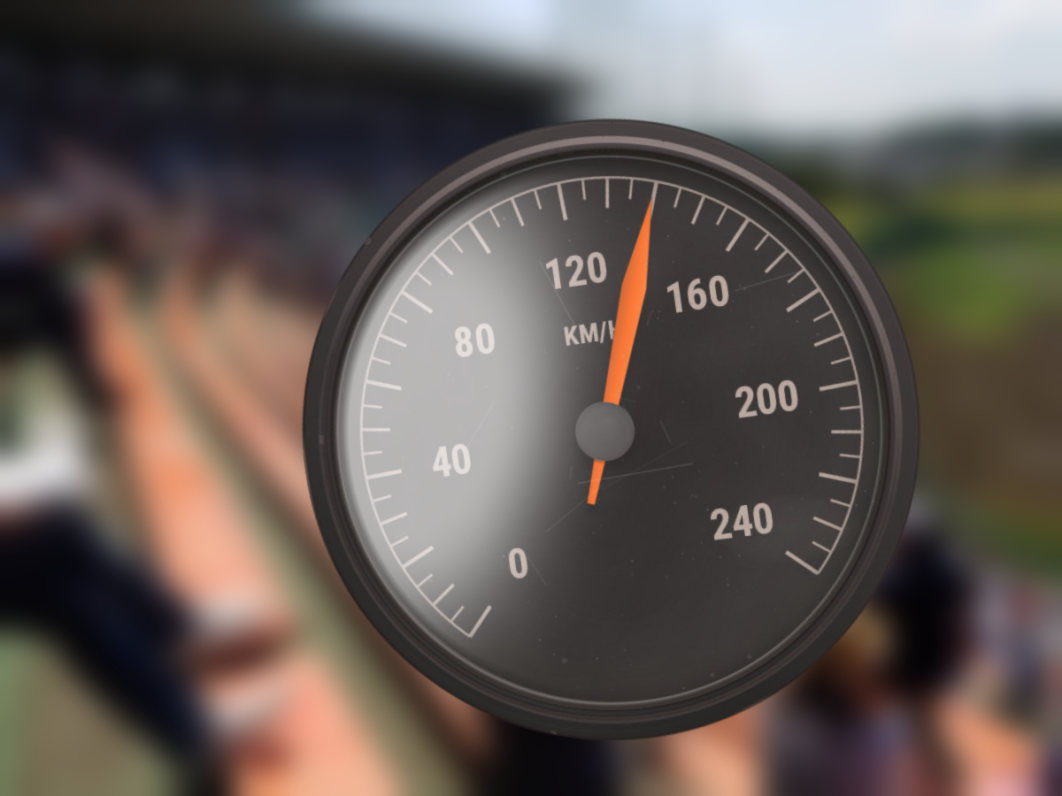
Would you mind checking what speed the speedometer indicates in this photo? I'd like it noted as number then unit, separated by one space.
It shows 140 km/h
